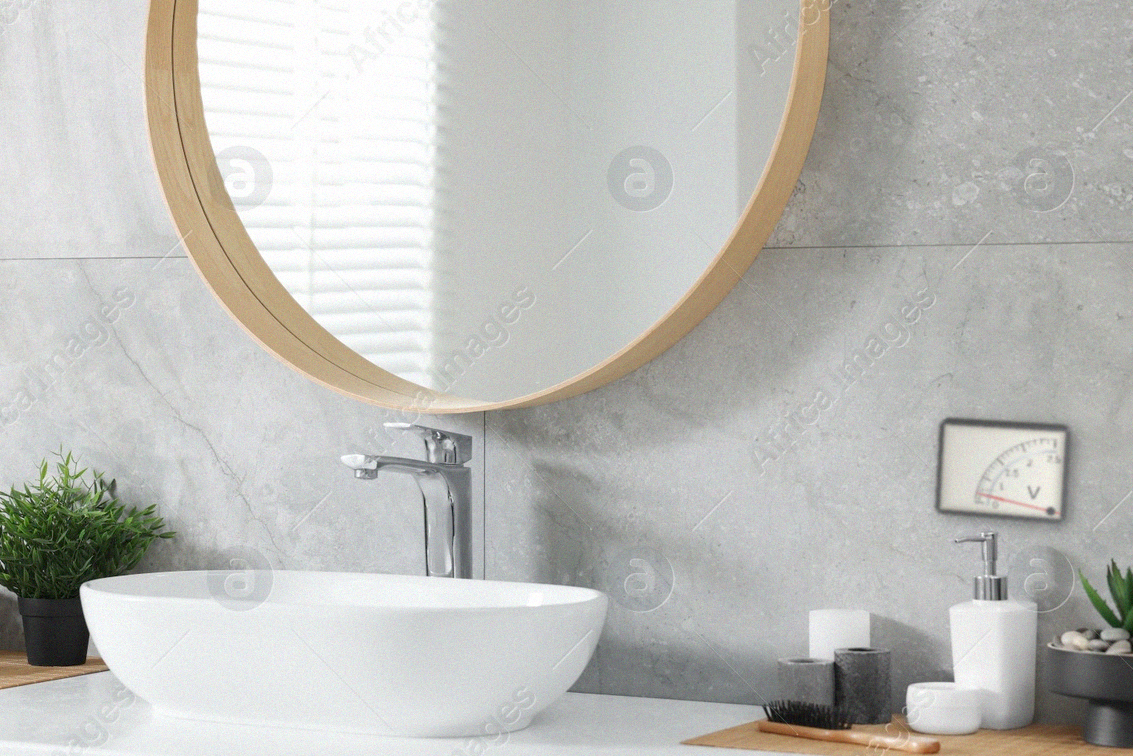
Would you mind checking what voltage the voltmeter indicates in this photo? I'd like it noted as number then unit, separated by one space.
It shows 0.5 V
